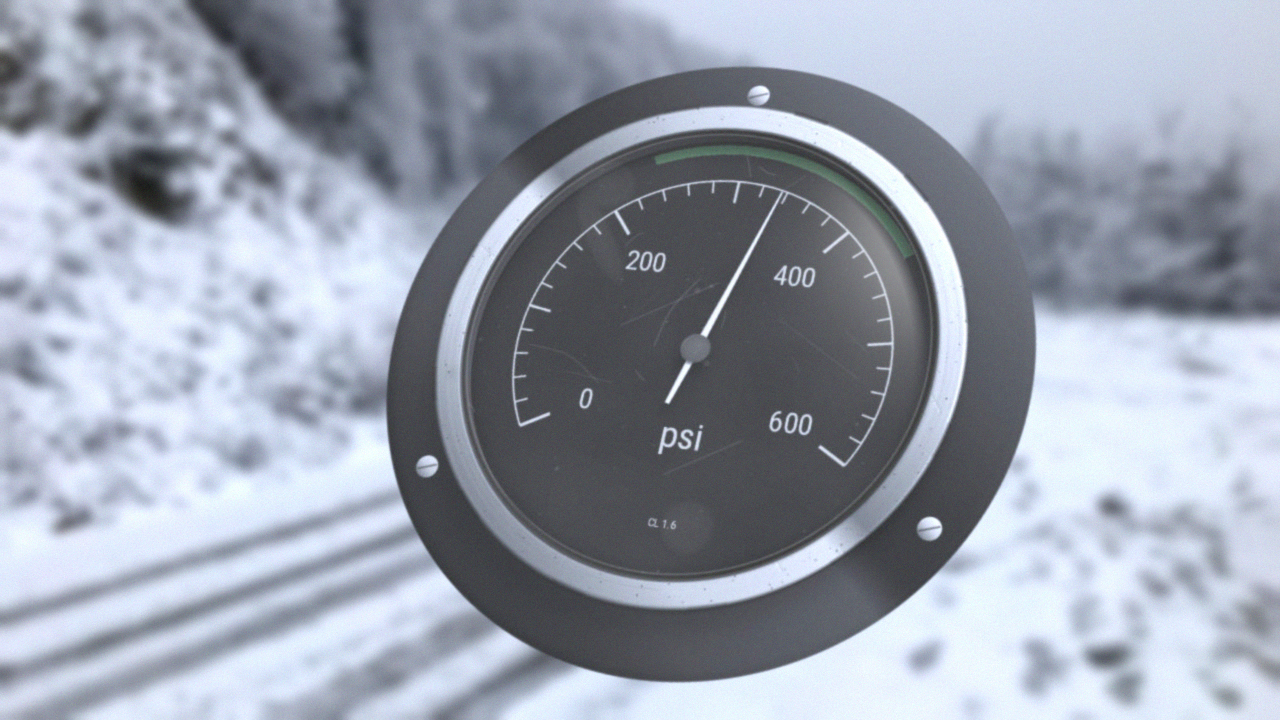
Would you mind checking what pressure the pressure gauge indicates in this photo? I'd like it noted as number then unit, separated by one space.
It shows 340 psi
